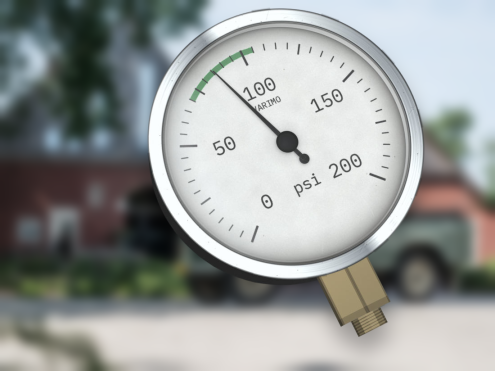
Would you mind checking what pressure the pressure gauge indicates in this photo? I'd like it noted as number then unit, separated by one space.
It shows 85 psi
